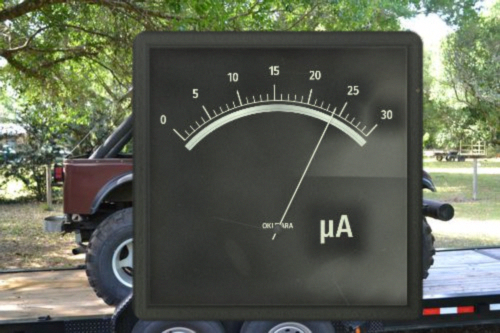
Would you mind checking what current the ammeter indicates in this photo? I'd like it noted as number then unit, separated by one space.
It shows 24 µA
